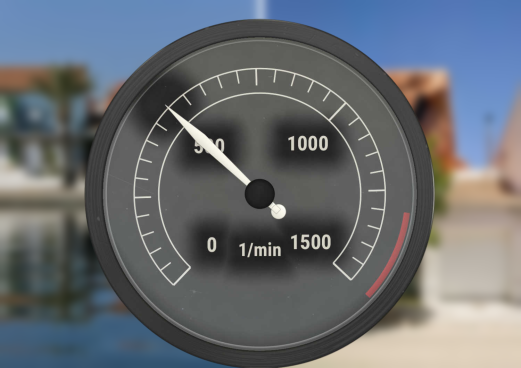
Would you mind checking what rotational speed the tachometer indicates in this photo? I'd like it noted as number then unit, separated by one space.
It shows 500 rpm
